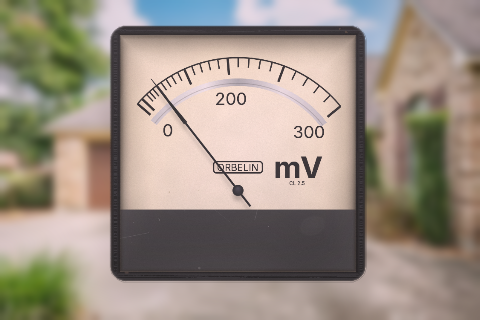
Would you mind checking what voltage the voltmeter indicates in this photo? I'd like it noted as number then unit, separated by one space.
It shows 100 mV
